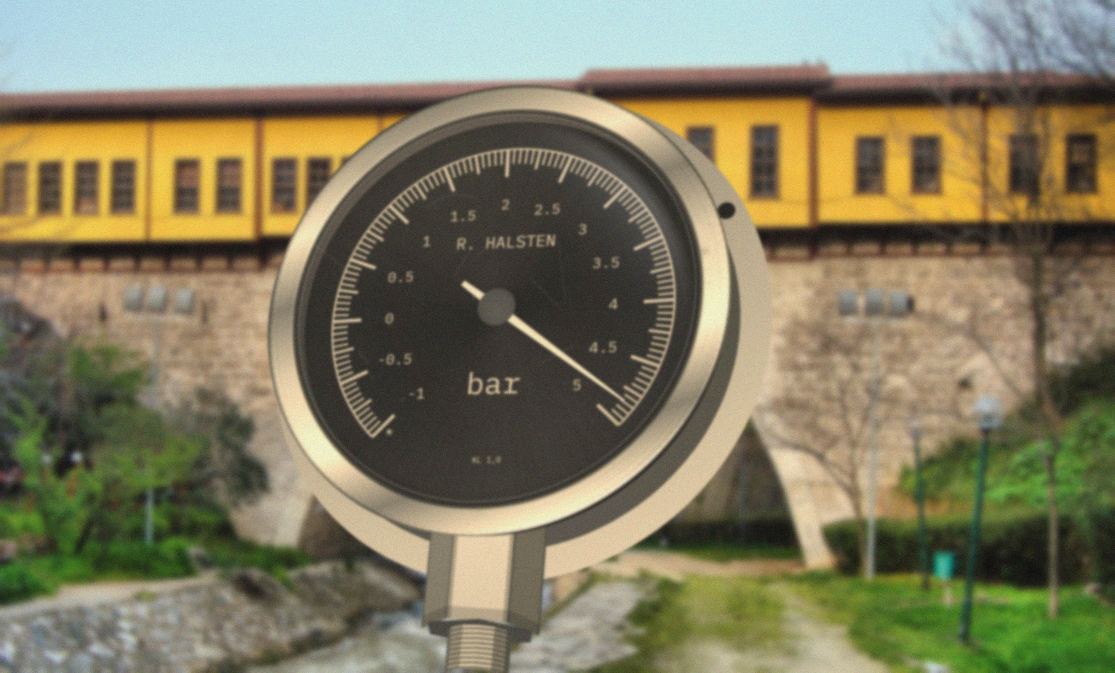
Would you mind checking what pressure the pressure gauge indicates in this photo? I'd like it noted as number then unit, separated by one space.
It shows 4.85 bar
